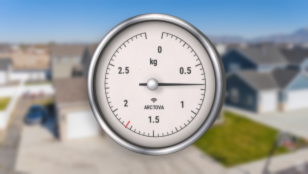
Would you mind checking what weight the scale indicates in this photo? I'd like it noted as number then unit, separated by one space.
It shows 0.7 kg
